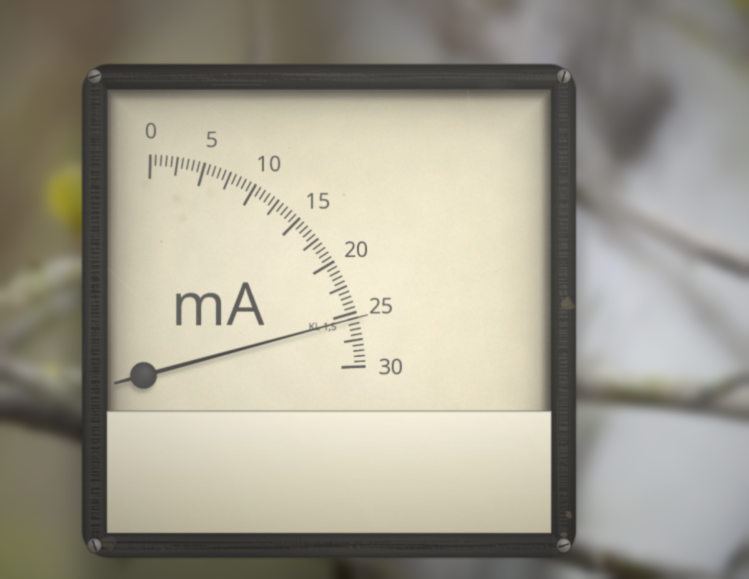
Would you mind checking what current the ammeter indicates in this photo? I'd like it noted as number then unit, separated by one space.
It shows 25.5 mA
